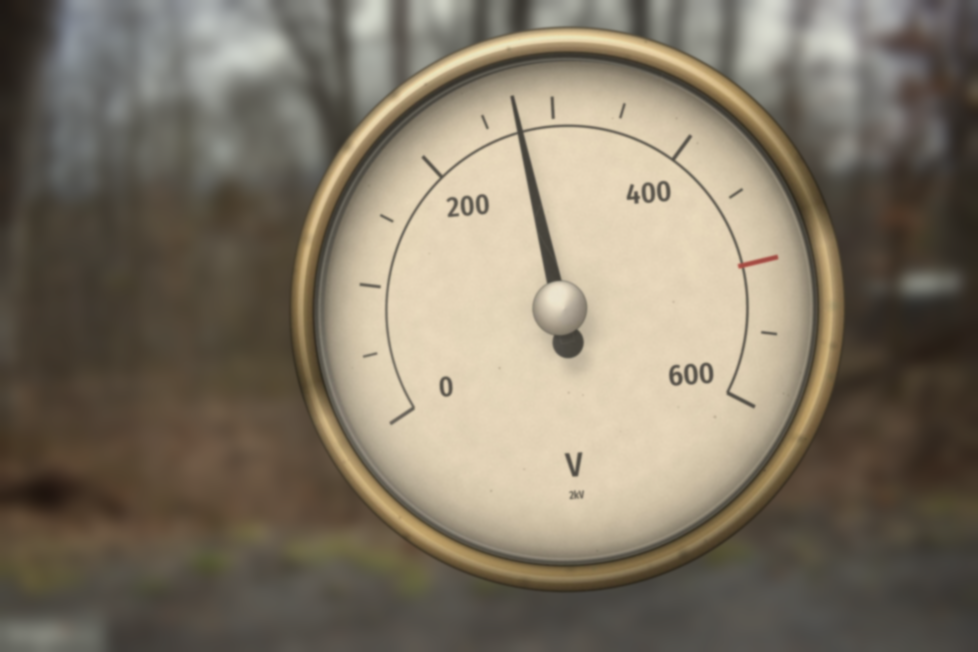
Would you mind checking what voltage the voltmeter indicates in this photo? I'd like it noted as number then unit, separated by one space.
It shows 275 V
